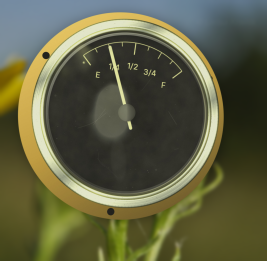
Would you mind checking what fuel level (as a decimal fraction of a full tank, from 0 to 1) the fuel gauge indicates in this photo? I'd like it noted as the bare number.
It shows 0.25
